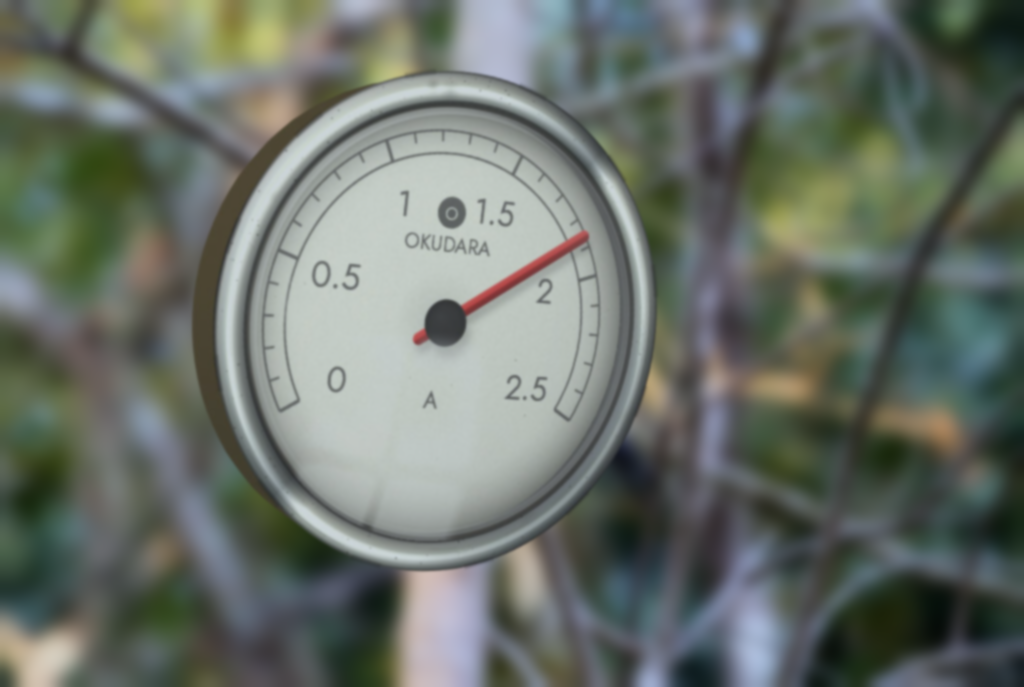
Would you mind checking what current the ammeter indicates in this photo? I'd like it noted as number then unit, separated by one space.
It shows 1.85 A
